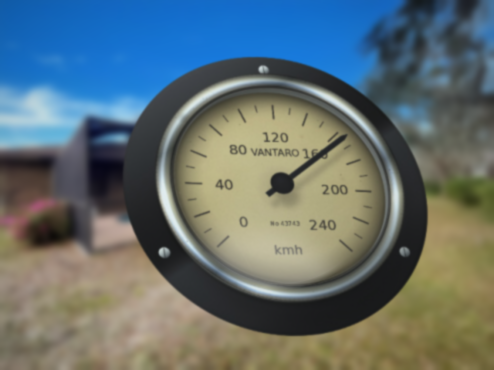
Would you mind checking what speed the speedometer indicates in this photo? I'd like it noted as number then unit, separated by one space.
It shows 165 km/h
